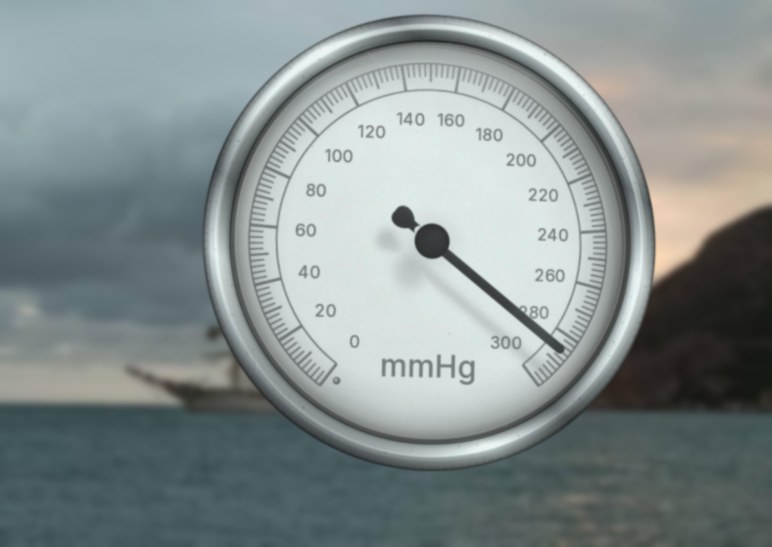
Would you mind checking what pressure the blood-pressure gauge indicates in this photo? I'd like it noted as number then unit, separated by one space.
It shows 286 mmHg
